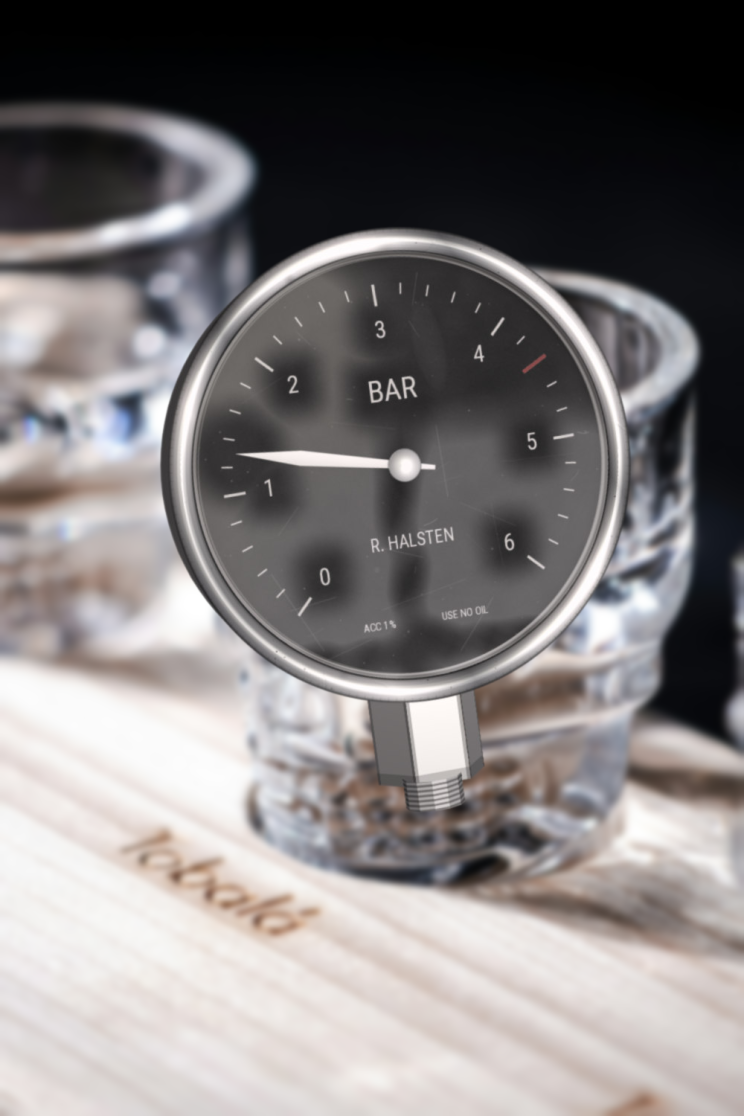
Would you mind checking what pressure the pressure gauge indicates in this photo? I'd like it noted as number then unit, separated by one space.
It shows 1.3 bar
